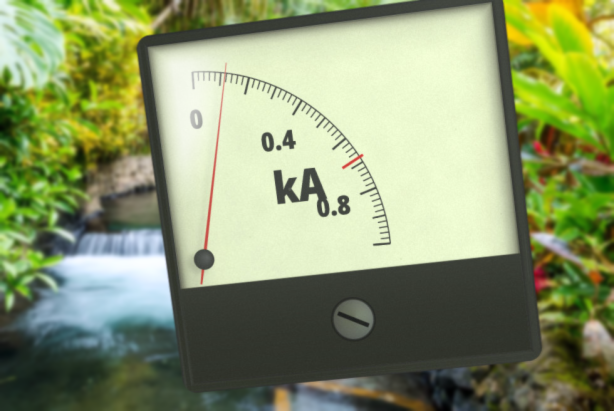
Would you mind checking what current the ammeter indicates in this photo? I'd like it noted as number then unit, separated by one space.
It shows 0.12 kA
